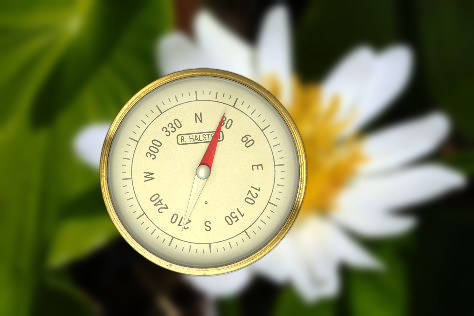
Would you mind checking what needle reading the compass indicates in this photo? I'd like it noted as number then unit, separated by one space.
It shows 25 °
